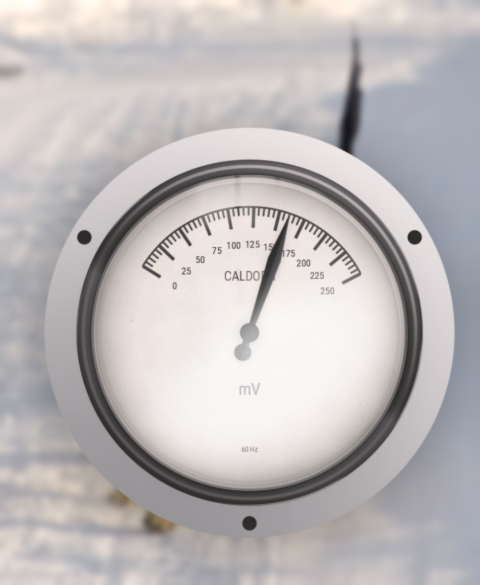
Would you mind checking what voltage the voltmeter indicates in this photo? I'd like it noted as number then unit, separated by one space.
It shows 160 mV
